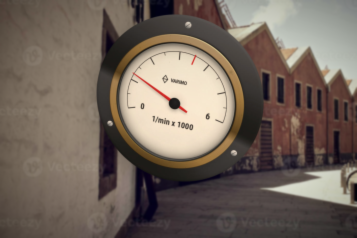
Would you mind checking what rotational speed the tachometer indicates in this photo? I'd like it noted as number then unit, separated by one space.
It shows 1250 rpm
